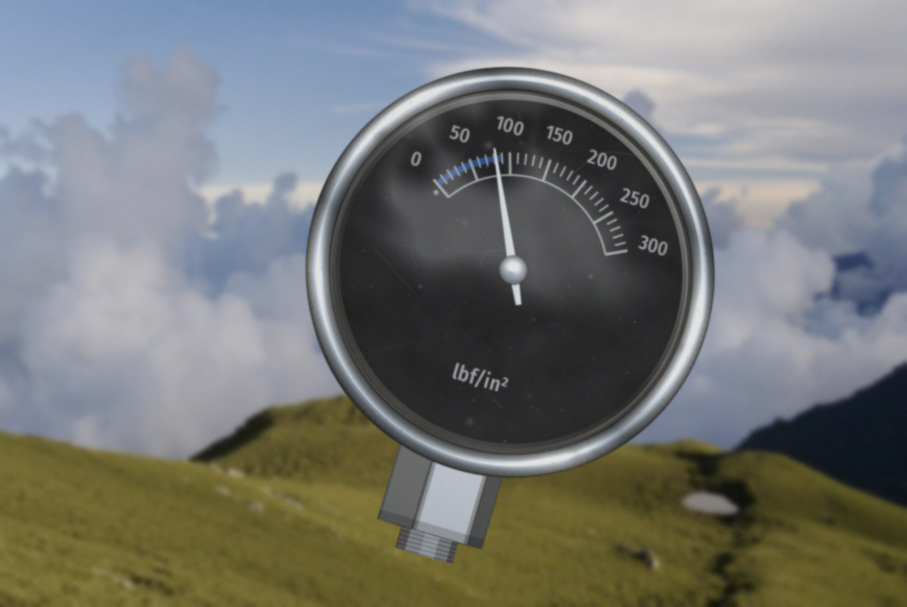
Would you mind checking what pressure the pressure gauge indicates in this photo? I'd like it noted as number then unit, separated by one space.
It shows 80 psi
